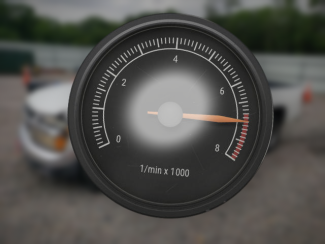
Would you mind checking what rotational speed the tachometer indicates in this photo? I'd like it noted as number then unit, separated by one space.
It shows 7000 rpm
